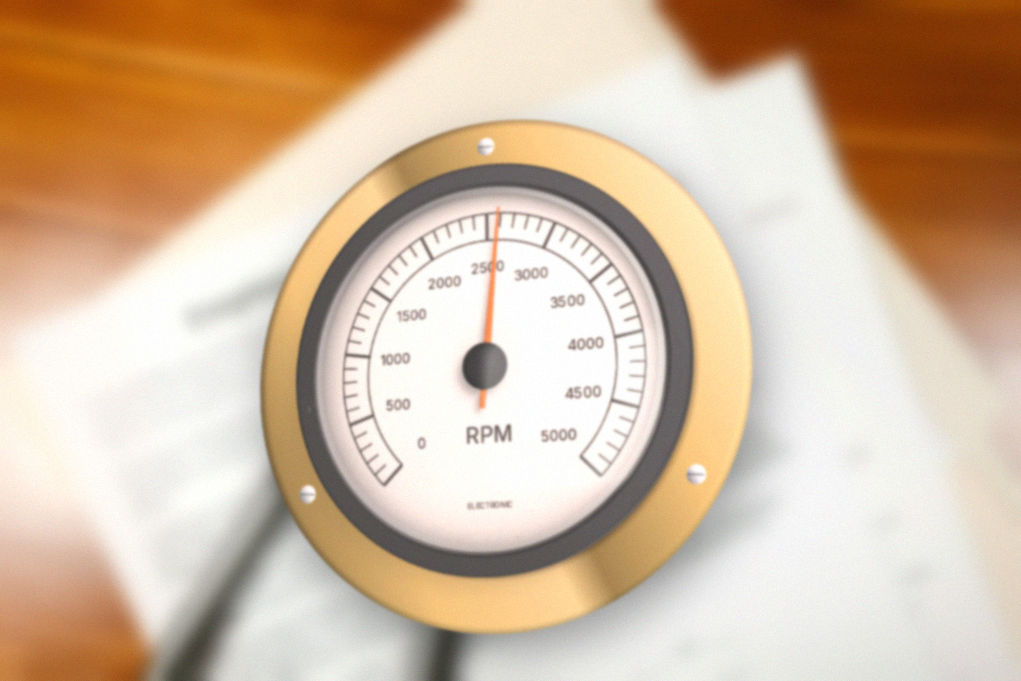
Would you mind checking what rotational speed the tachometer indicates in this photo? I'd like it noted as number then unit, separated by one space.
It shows 2600 rpm
